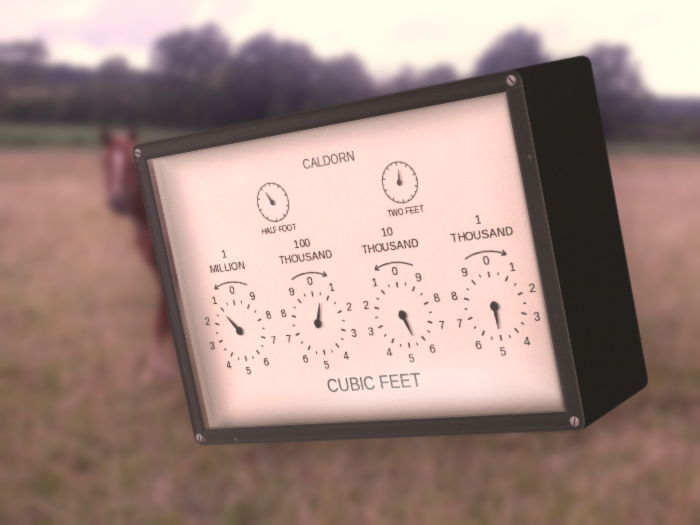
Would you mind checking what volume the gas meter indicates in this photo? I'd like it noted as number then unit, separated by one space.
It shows 105500 ft³
